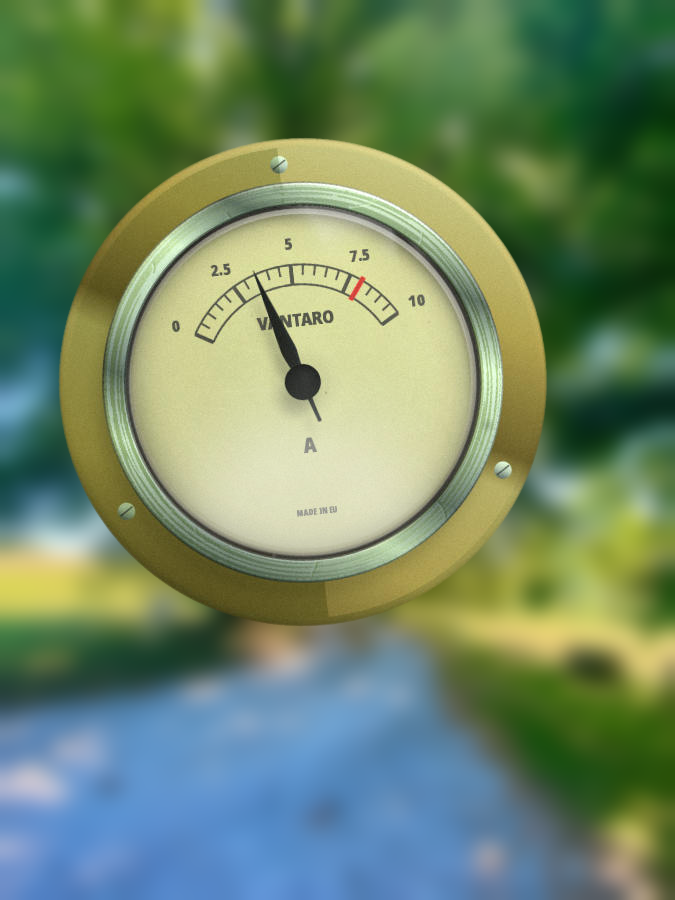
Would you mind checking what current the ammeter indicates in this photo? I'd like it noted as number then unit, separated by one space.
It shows 3.5 A
